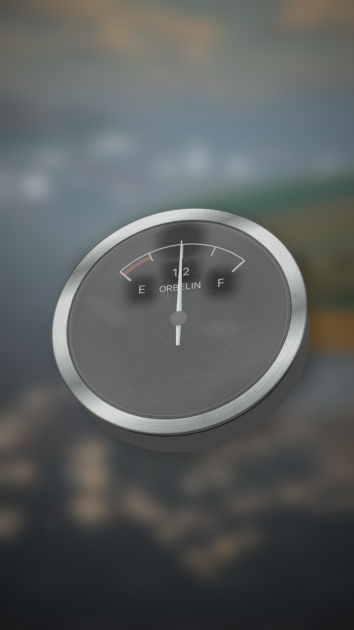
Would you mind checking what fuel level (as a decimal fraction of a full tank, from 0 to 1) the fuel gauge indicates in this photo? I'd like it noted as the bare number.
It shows 0.5
